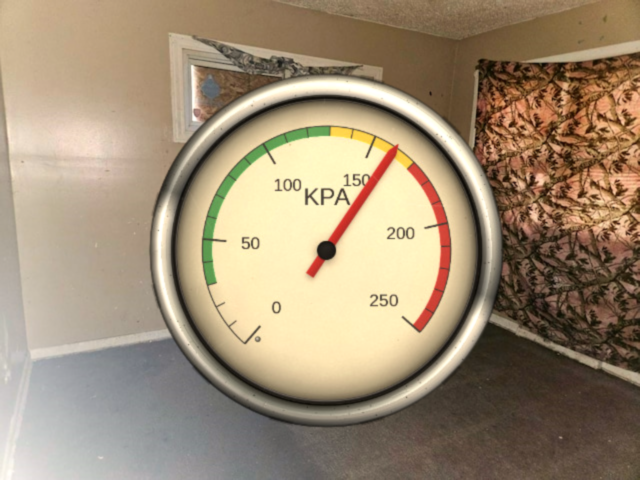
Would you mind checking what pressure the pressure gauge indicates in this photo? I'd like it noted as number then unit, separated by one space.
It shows 160 kPa
